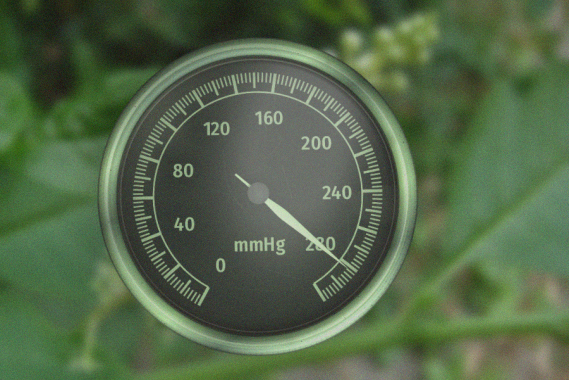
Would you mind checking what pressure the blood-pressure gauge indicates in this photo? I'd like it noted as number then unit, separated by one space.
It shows 282 mmHg
